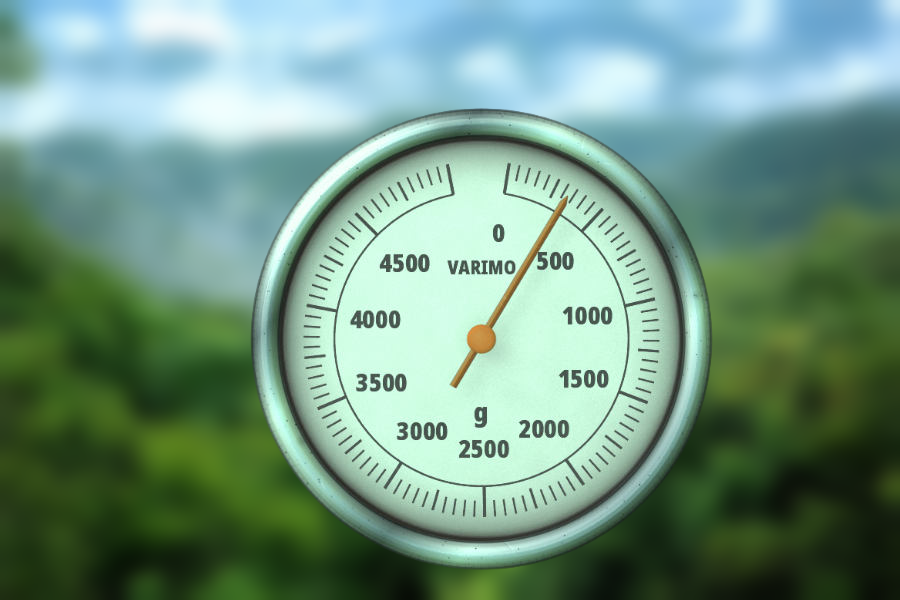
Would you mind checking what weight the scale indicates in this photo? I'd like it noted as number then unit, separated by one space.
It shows 325 g
